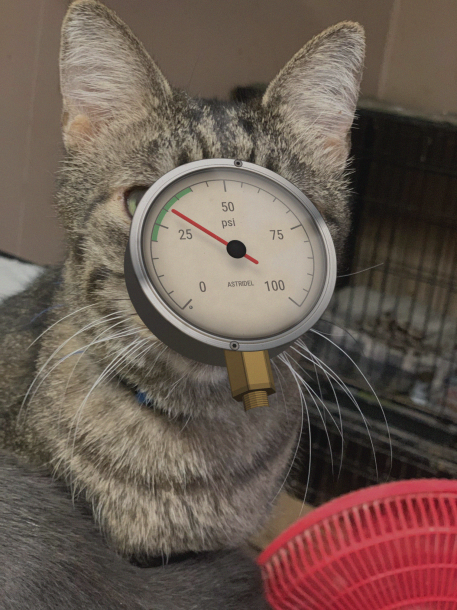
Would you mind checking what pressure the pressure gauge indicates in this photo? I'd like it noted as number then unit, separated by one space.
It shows 30 psi
